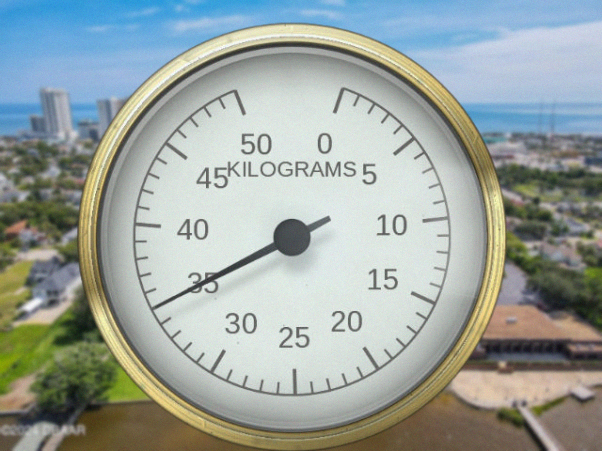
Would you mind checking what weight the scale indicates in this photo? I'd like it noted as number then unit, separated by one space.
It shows 35 kg
